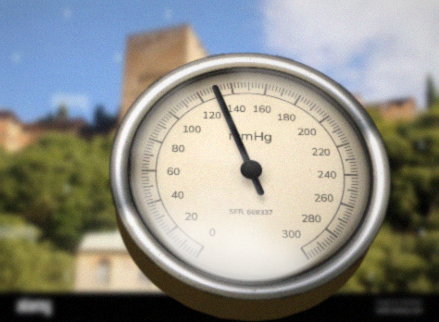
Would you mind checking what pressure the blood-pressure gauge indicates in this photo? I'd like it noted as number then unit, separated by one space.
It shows 130 mmHg
